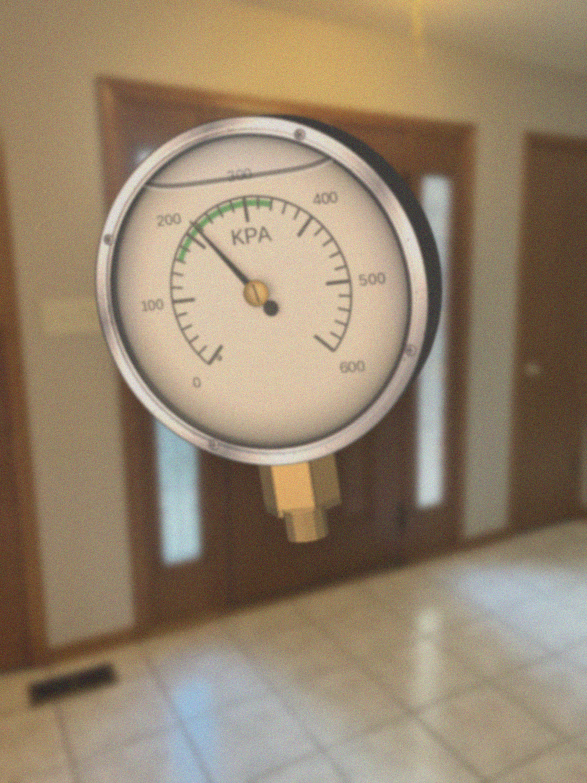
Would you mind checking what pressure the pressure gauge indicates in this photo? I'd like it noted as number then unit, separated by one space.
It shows 220 kPa
